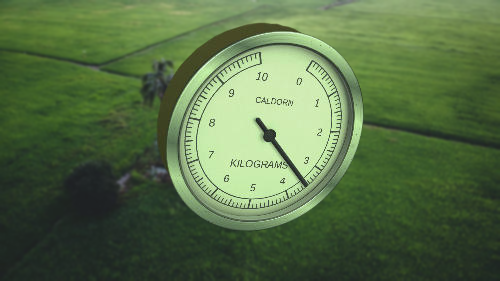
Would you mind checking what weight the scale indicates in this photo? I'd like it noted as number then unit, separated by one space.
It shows 3.5 kg
